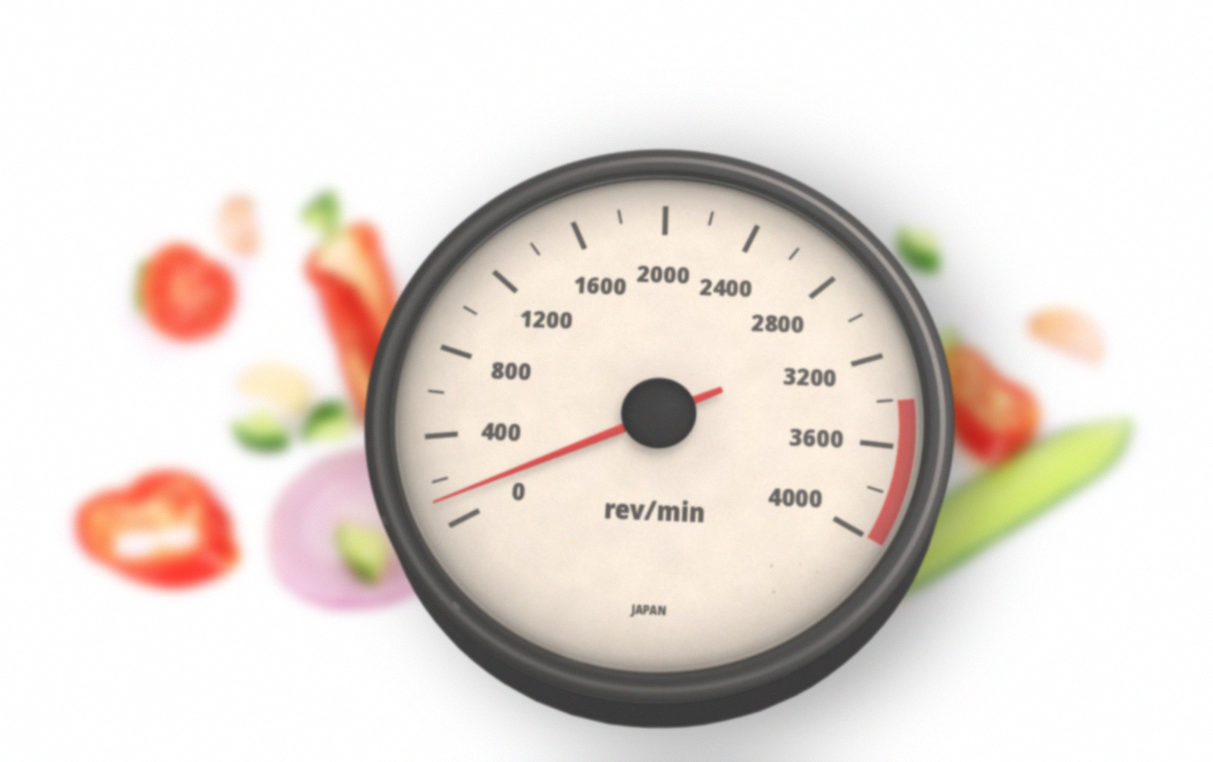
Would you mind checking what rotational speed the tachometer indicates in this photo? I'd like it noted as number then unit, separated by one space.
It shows 100 rpm
